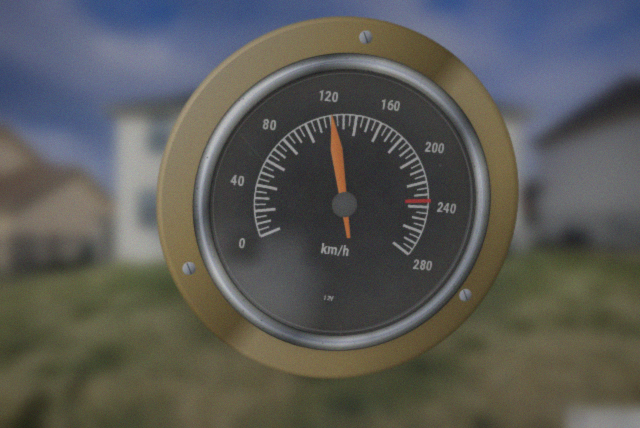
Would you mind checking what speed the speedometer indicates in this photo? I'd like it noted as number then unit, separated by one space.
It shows 120 km/h
